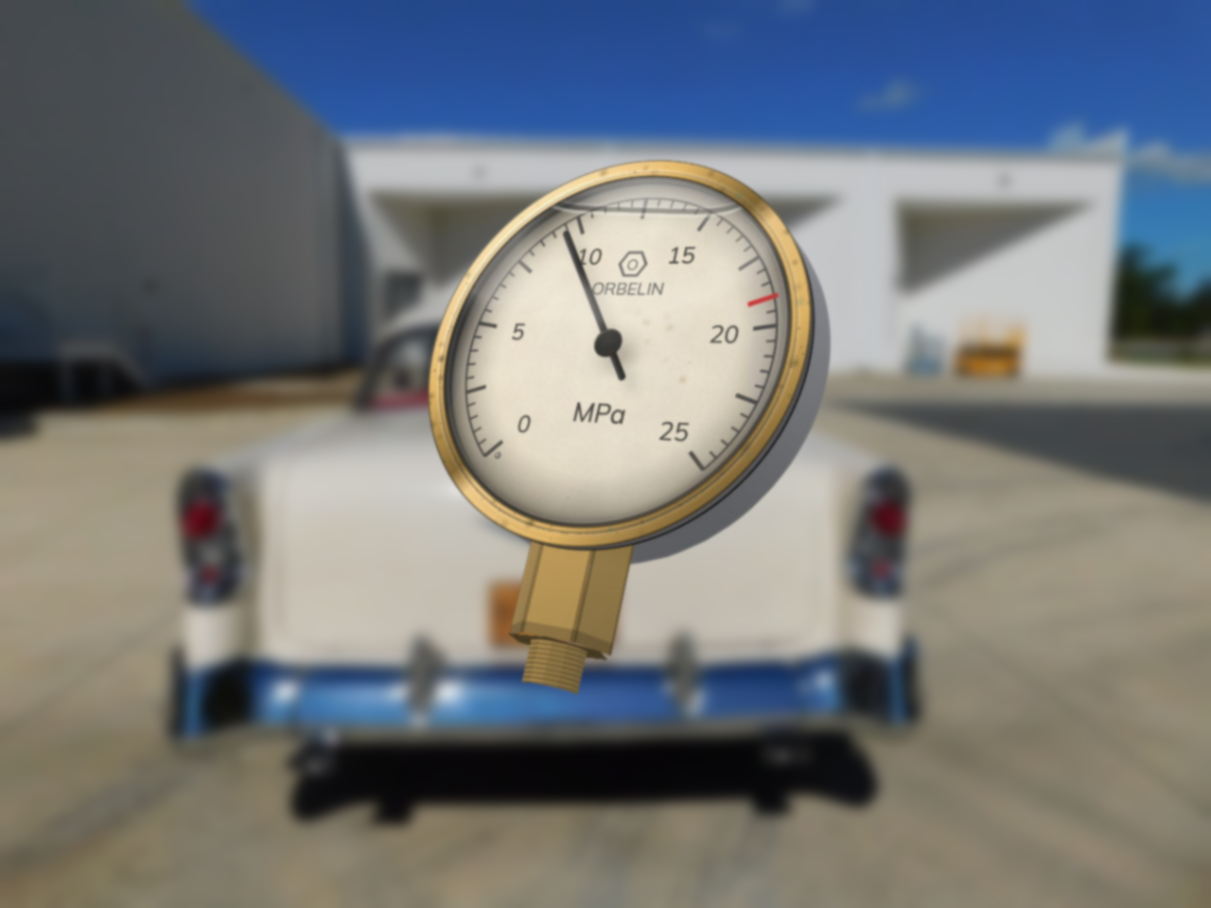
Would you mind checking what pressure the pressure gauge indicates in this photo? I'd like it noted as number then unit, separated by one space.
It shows 9.5 MPa
